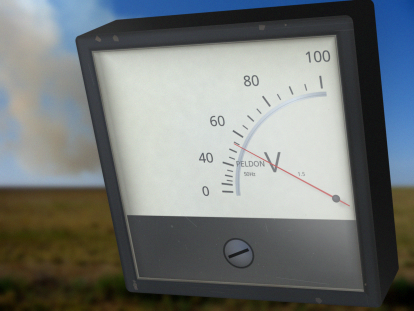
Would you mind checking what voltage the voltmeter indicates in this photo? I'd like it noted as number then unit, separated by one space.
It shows 55 V
